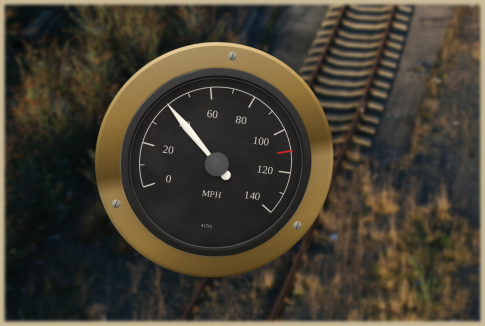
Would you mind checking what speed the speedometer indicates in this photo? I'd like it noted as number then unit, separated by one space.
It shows 40 mph
